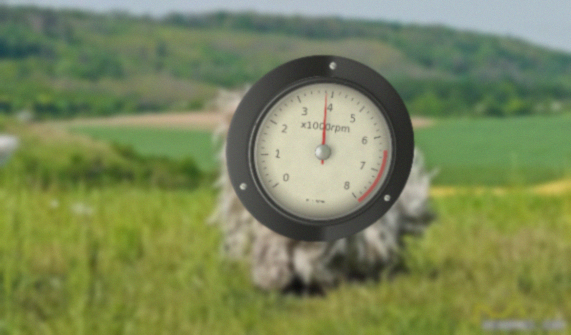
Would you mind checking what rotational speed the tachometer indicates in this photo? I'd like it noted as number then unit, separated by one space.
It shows 3800 rpm
